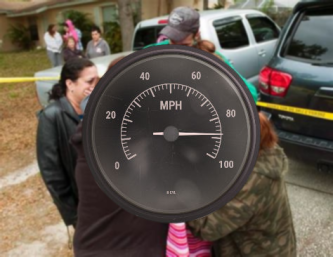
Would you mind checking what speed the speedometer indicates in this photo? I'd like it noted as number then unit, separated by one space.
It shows 88 mph
